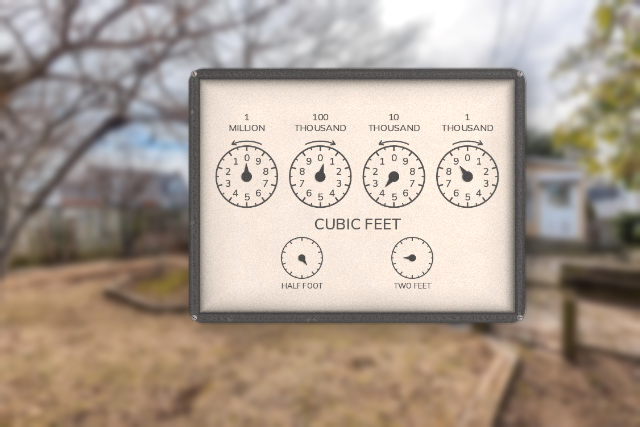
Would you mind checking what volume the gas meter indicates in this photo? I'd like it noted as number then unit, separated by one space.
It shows 3900 ft³
